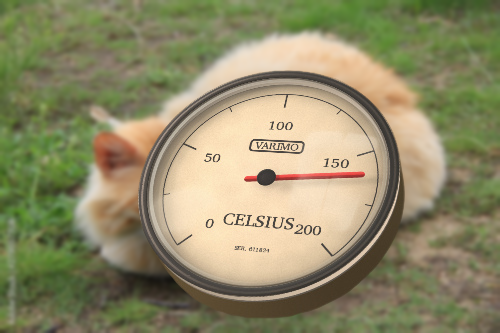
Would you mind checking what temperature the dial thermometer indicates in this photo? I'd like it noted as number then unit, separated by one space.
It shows 162.5 °C
